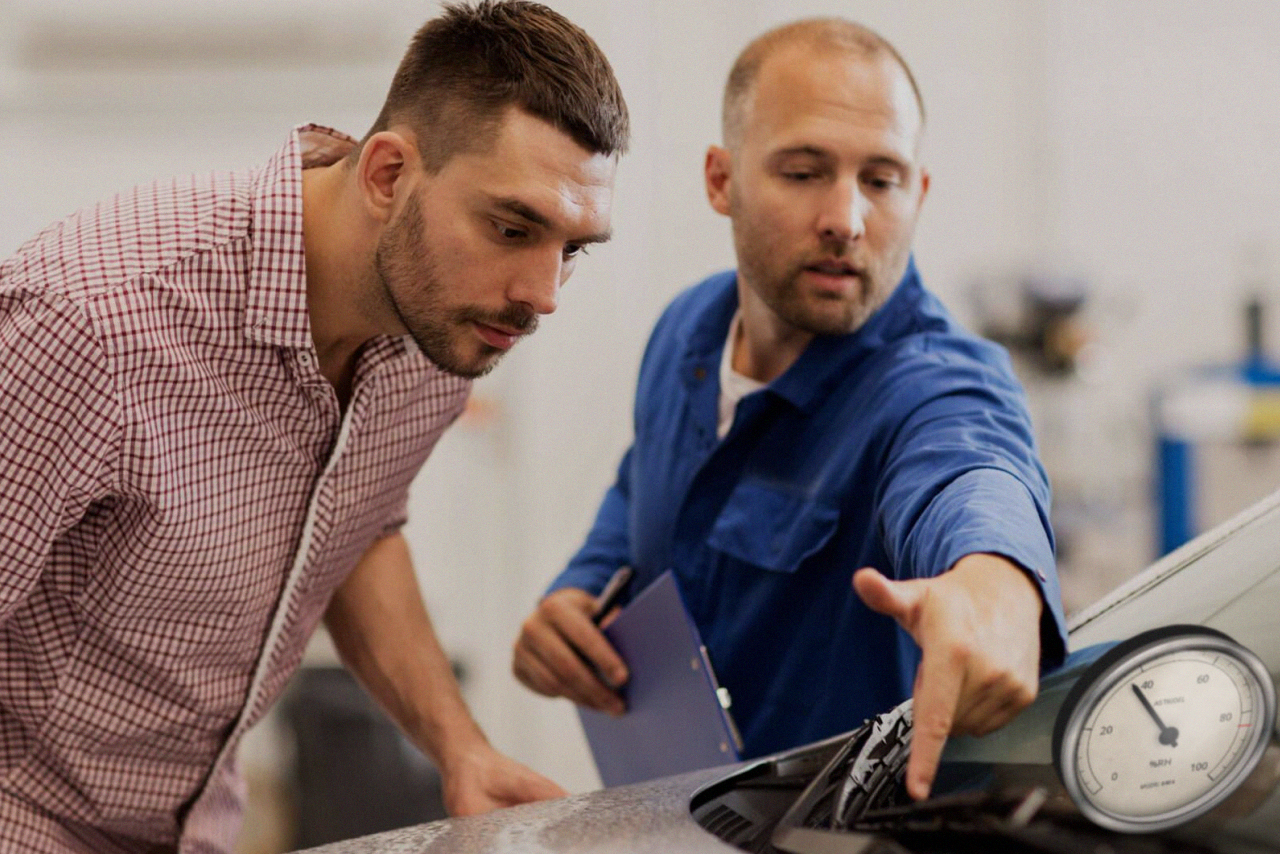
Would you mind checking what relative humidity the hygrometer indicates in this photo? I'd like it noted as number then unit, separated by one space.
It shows 36 %
